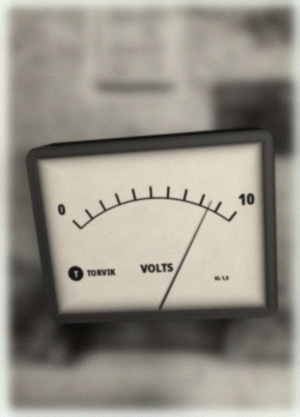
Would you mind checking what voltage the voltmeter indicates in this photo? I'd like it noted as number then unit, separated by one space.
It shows 8.5 V
